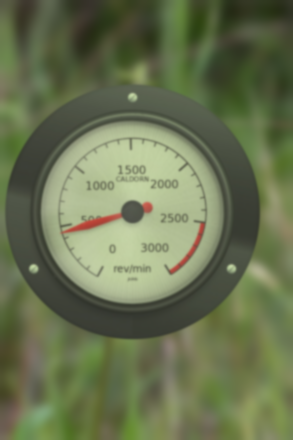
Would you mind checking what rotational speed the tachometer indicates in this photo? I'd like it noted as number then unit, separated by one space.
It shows 450 rpm
